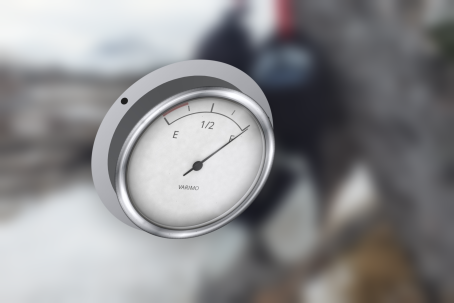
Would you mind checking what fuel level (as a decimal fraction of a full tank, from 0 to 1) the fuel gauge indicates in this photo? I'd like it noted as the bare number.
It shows 1
